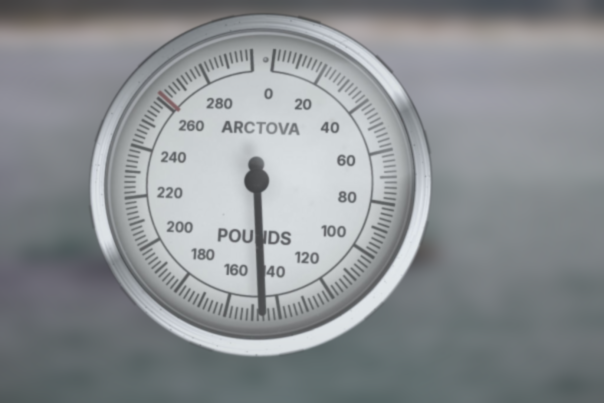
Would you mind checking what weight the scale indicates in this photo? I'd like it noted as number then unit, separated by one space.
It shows 146 lb
